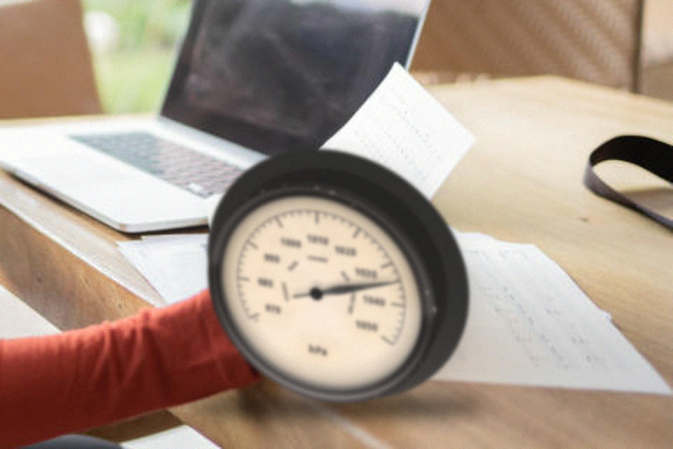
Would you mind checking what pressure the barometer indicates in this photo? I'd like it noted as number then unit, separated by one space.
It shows 1034 hPa
